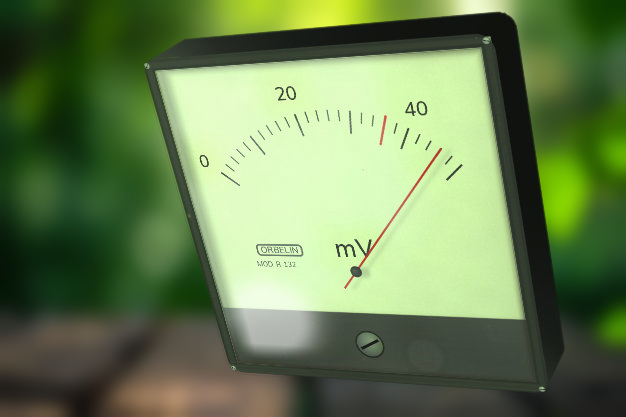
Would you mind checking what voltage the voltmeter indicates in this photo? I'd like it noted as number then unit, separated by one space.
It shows 46 mV
